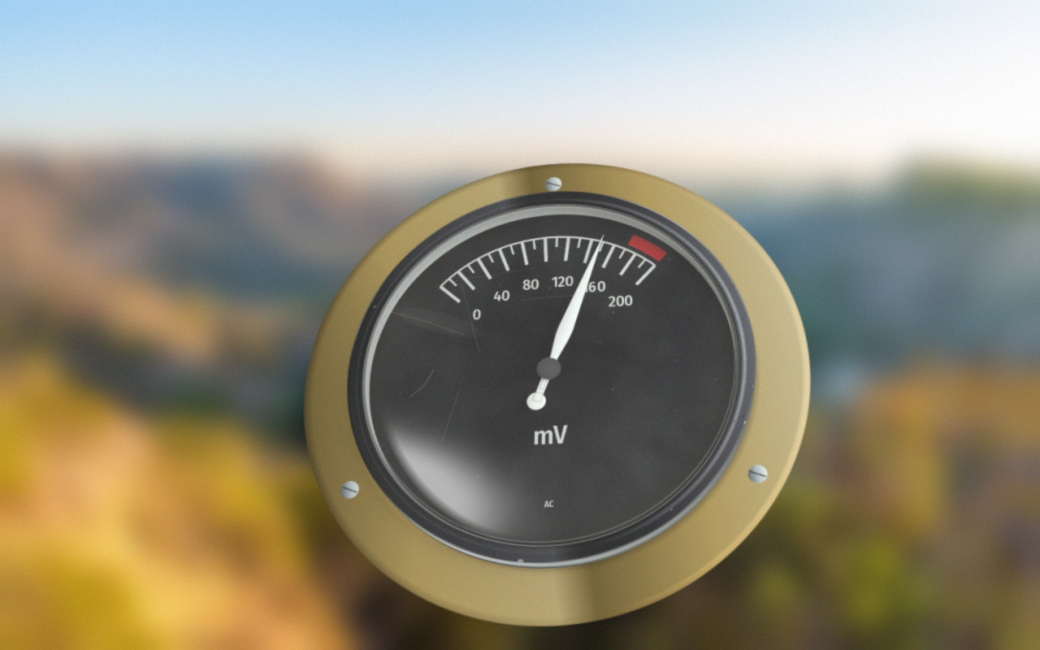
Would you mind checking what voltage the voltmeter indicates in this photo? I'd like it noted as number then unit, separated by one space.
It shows 150 mV
